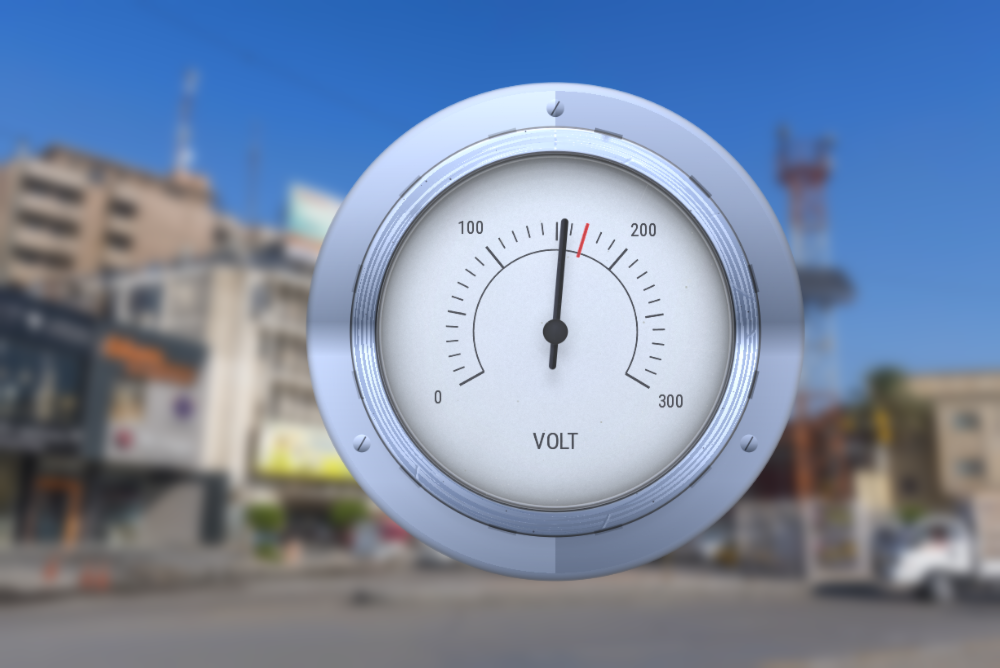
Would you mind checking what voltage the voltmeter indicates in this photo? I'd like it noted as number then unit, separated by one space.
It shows 155 V
